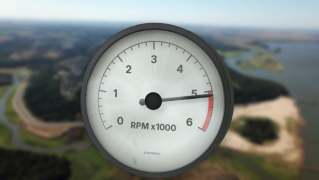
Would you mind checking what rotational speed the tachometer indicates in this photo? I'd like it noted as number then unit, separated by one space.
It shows 5100 rpm
